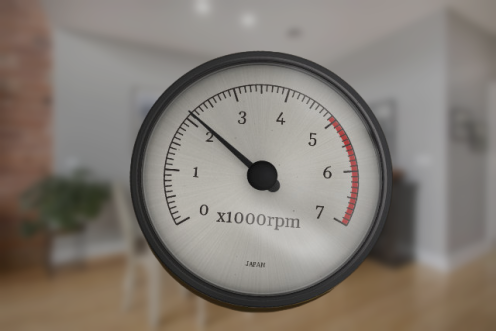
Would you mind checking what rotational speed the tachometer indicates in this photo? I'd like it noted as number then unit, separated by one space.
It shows 2100 rpm
